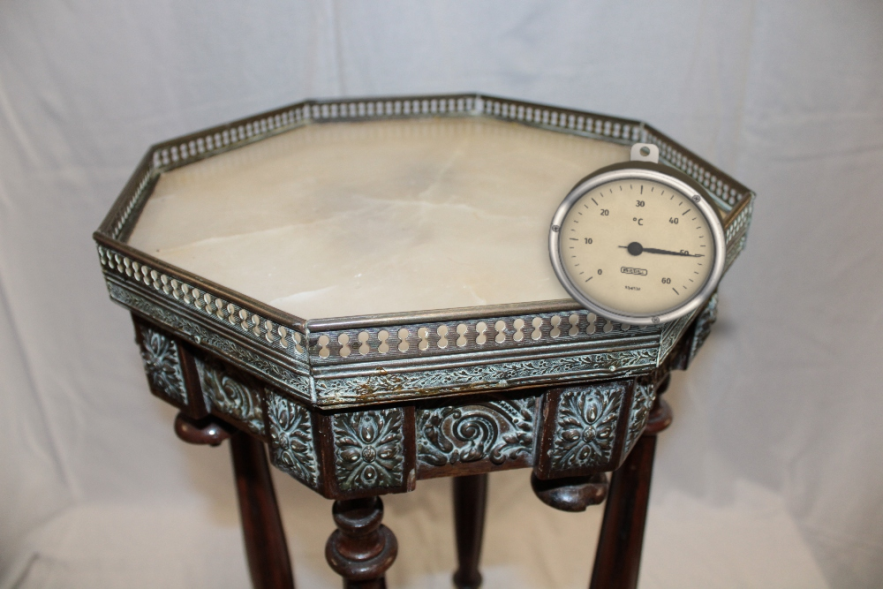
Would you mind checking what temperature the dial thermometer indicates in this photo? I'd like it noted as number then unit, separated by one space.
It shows 50 °C
